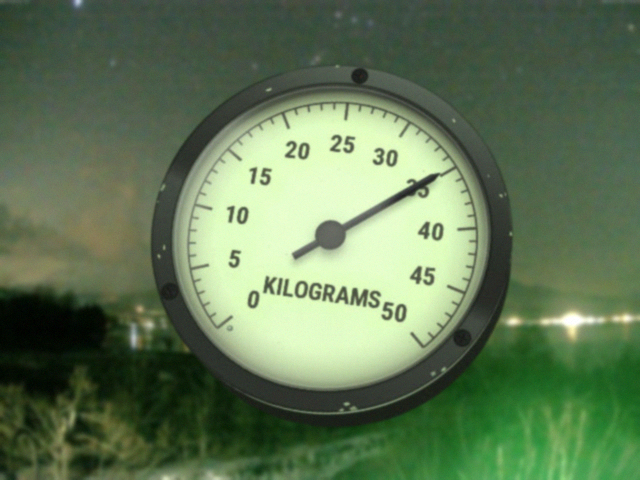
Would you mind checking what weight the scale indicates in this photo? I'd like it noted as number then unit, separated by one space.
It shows 35 kg
